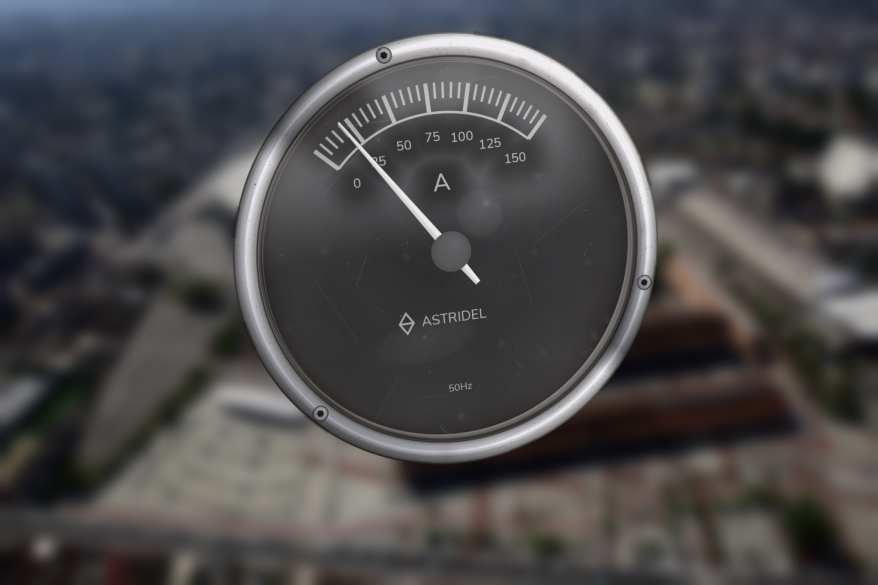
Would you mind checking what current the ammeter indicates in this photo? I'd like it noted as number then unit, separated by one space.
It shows 20 A
